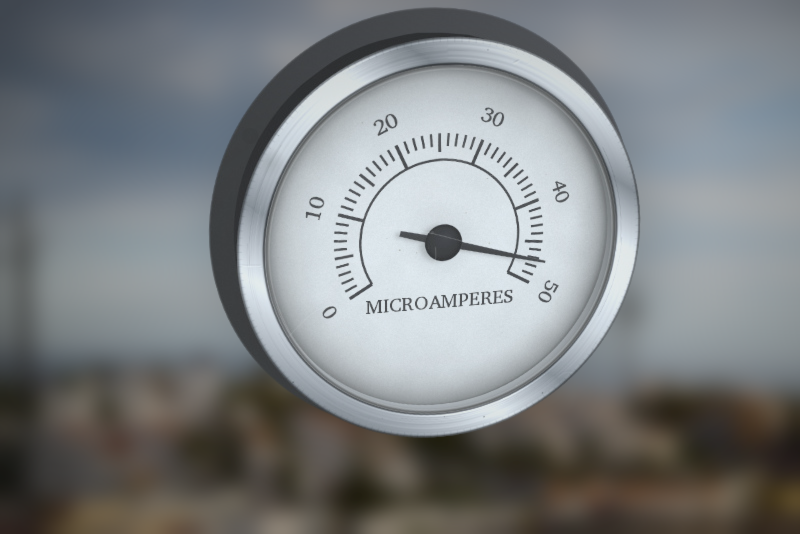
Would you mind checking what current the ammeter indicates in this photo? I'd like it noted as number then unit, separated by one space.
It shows 47 µA
